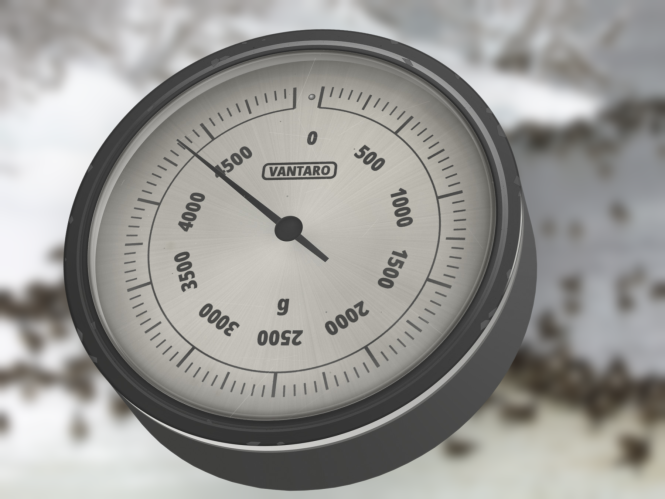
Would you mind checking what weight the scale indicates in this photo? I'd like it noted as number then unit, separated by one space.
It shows 4350 g
